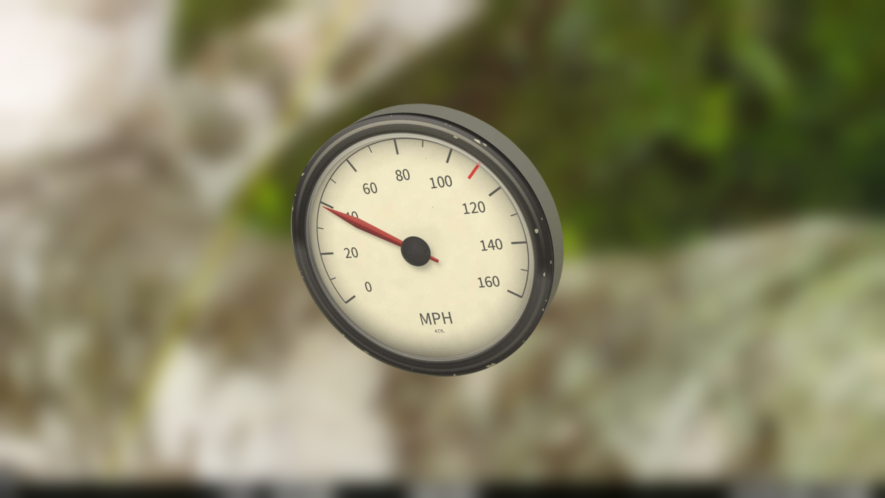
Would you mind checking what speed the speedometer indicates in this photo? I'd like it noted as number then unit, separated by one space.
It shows 40 mph
